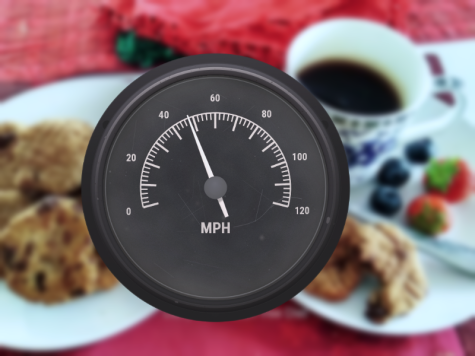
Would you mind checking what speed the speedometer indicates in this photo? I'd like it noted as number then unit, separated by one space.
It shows 48 mph
